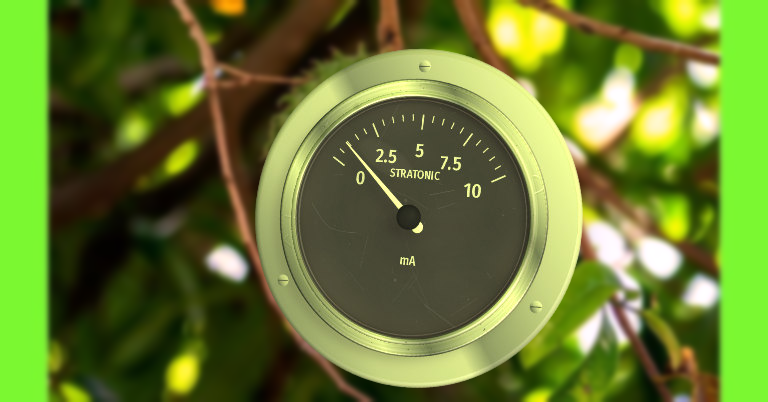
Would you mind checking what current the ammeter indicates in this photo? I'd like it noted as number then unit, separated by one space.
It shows 1 mA
